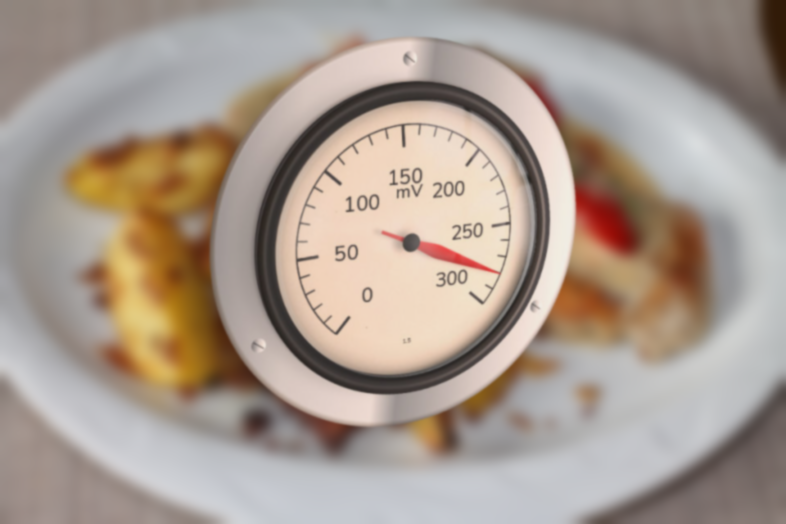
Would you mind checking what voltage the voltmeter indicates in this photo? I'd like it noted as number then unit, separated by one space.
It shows 280 mV
